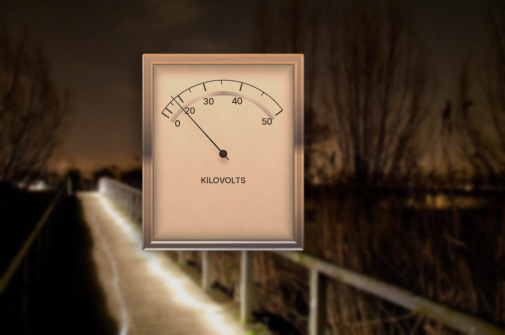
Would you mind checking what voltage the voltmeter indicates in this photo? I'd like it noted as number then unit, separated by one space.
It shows 17.5 kV
